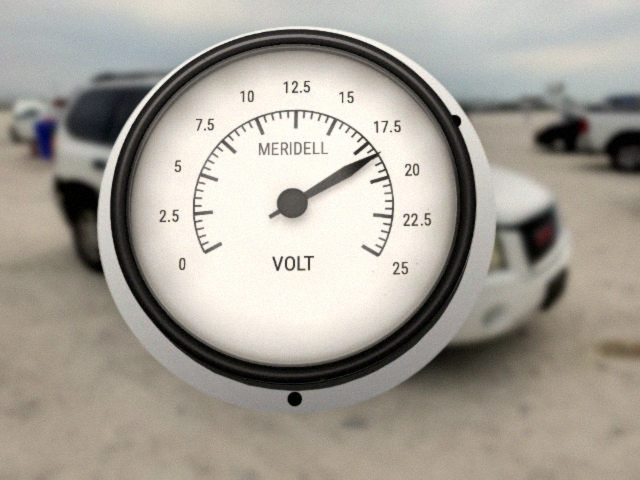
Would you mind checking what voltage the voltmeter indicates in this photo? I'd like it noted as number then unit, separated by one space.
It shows 18.5 V
